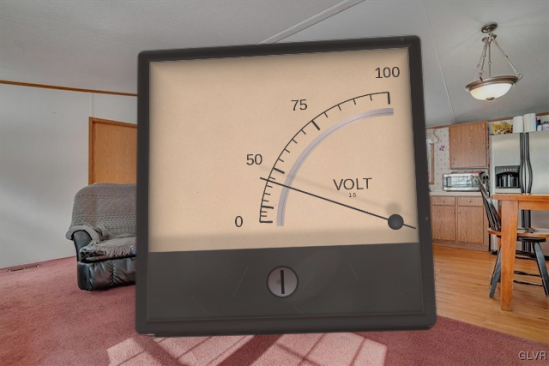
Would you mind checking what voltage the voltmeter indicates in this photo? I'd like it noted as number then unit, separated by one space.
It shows 42.5 V
